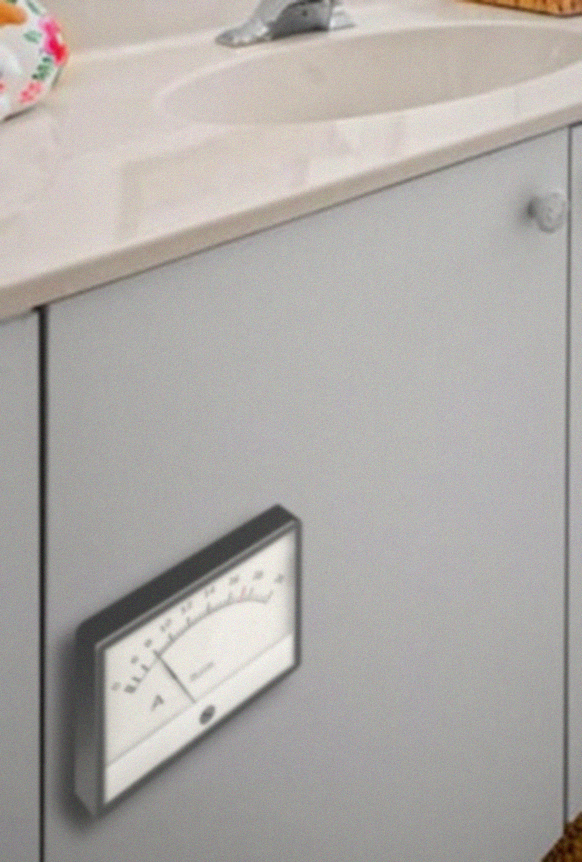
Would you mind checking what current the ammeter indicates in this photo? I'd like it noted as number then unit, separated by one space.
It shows 8 A
